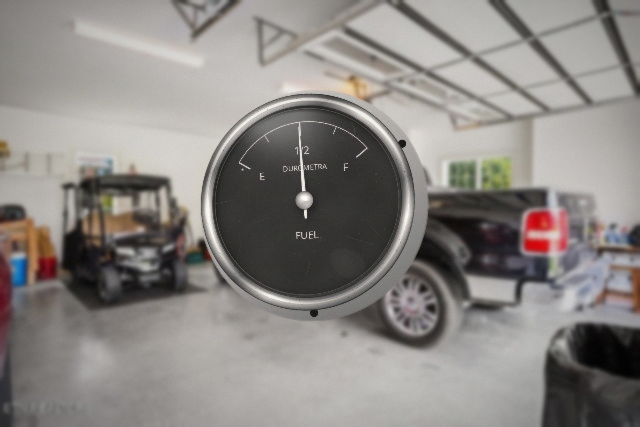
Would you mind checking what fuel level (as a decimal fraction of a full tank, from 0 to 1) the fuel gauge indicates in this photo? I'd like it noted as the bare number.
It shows 0.5
